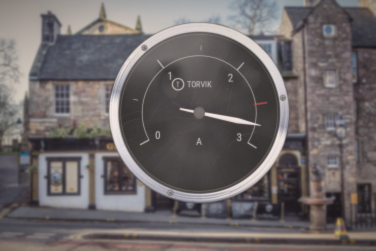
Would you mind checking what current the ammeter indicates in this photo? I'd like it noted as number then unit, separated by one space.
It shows 2.75 A
